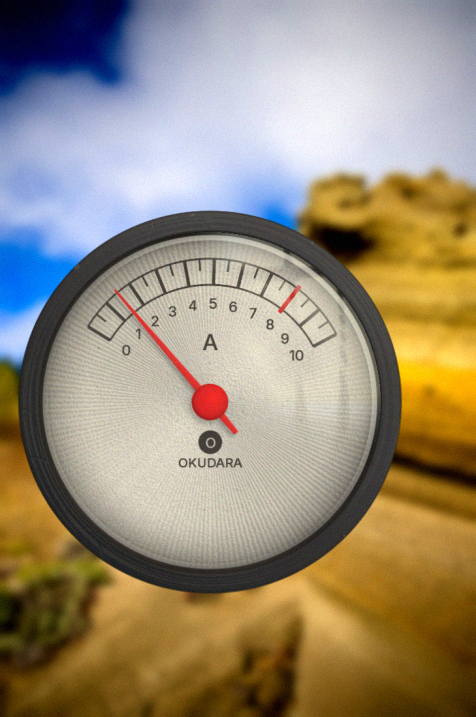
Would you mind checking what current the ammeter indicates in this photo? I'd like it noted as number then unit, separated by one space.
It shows 1.5 A
